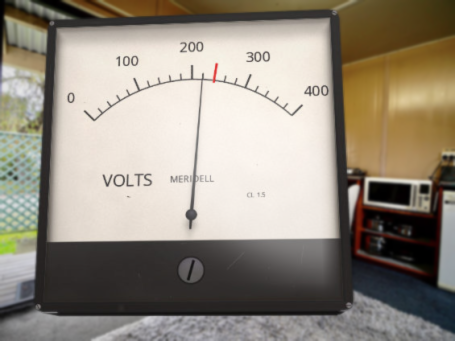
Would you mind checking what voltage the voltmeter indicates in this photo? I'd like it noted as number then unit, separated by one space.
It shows 220 V
